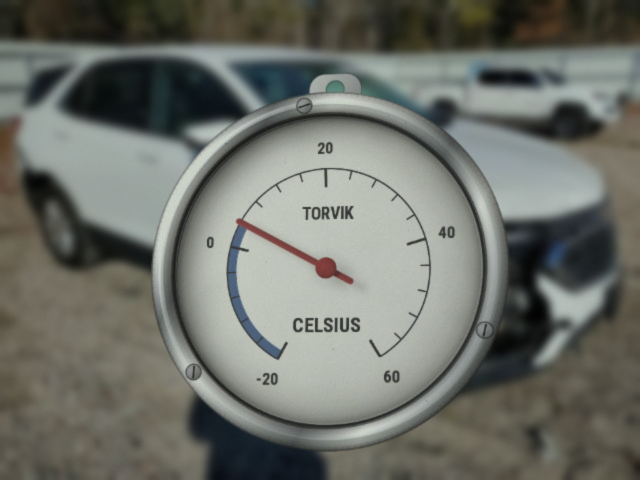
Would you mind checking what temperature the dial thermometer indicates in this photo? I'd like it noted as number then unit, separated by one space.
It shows 4 °C
